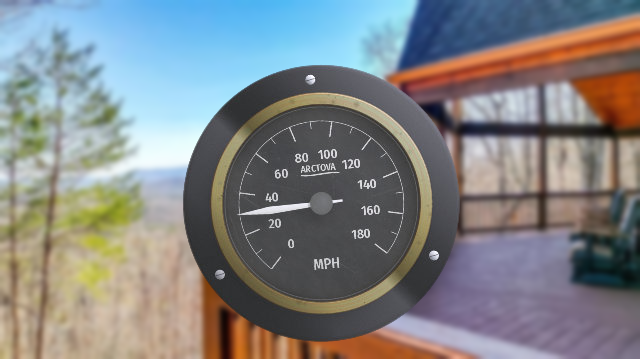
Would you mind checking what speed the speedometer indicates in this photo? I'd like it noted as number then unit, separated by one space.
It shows 30 mph
